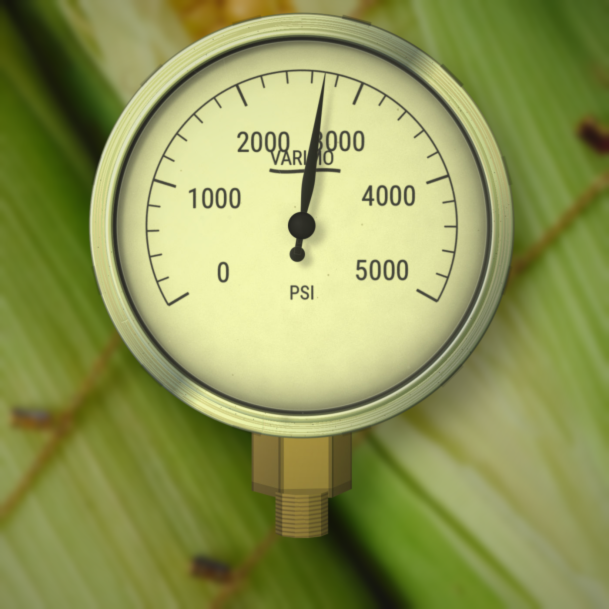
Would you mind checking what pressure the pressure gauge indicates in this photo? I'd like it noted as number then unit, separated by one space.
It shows 2700 psi
